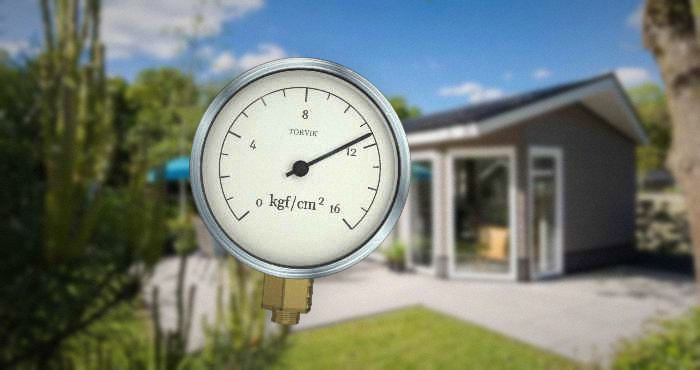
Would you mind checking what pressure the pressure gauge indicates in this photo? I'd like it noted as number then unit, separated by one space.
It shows 11.5 kg/cm²
